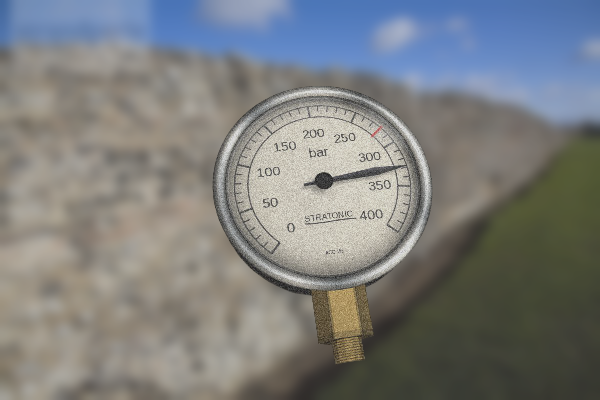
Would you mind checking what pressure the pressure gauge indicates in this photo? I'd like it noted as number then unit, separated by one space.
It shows 330 bar
